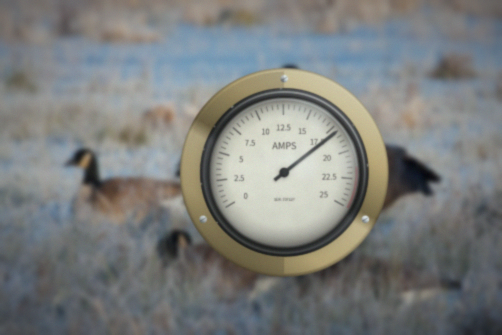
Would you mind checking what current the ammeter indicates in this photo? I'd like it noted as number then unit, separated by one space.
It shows 18 A
